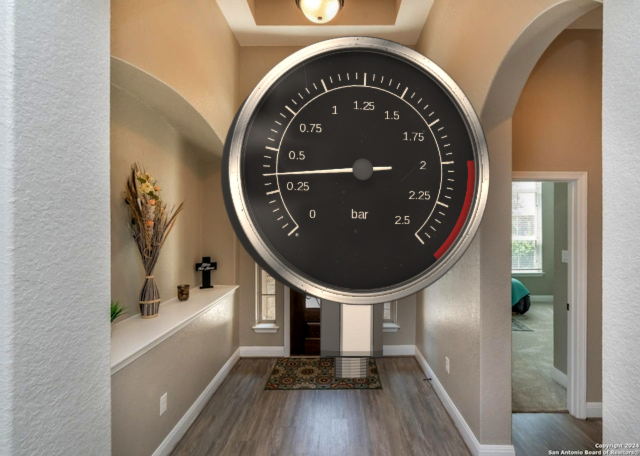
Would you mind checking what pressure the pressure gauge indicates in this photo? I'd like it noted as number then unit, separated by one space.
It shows 0.35 bar
